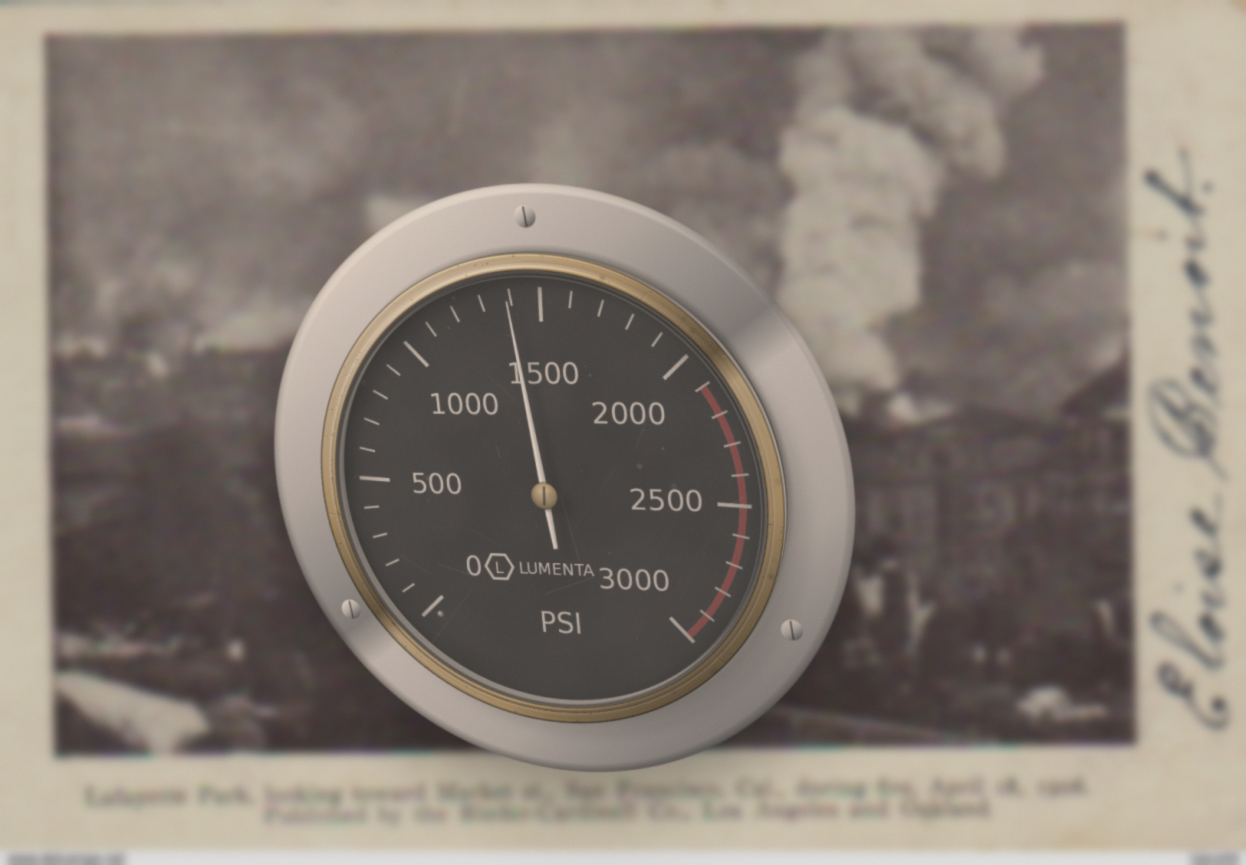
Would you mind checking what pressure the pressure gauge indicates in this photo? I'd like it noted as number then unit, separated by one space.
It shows 1400 psi
